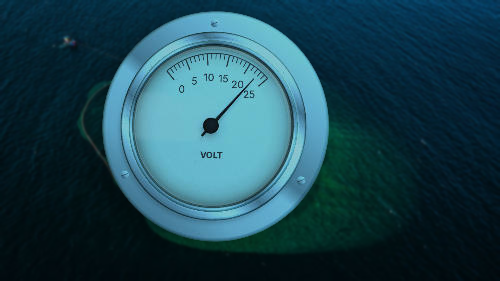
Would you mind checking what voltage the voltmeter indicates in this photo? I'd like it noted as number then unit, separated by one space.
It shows 23 V
